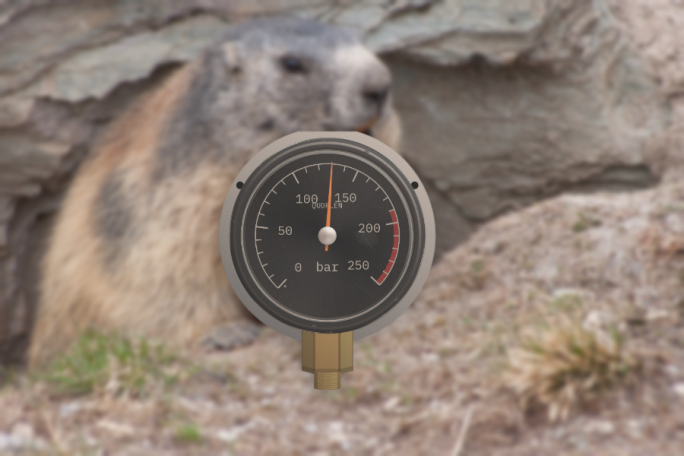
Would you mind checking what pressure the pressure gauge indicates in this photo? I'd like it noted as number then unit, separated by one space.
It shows 130 bar
